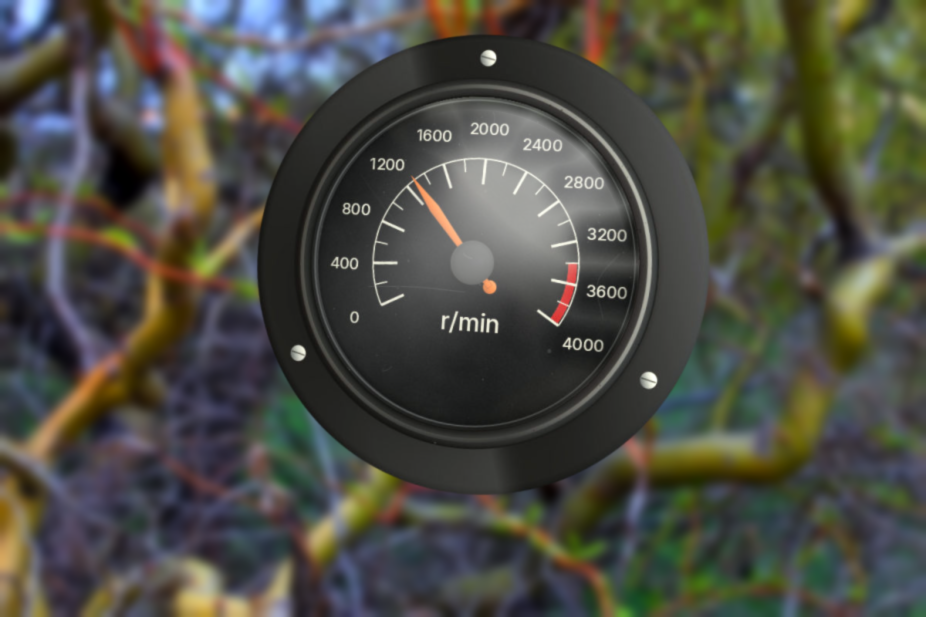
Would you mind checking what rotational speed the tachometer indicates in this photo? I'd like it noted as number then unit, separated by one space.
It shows 1300 rpm
